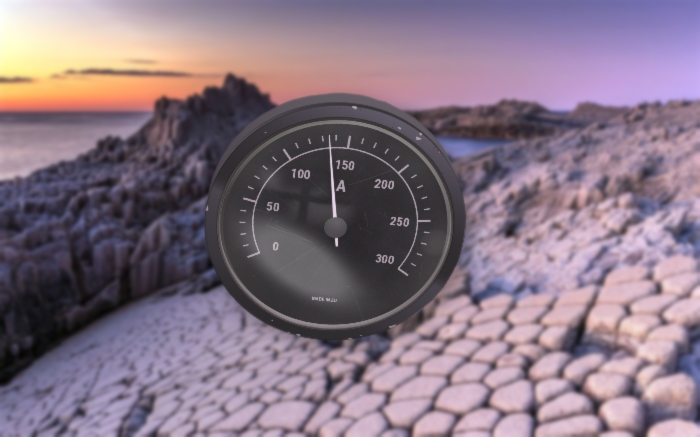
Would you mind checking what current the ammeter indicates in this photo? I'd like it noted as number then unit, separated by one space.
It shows 135 A
